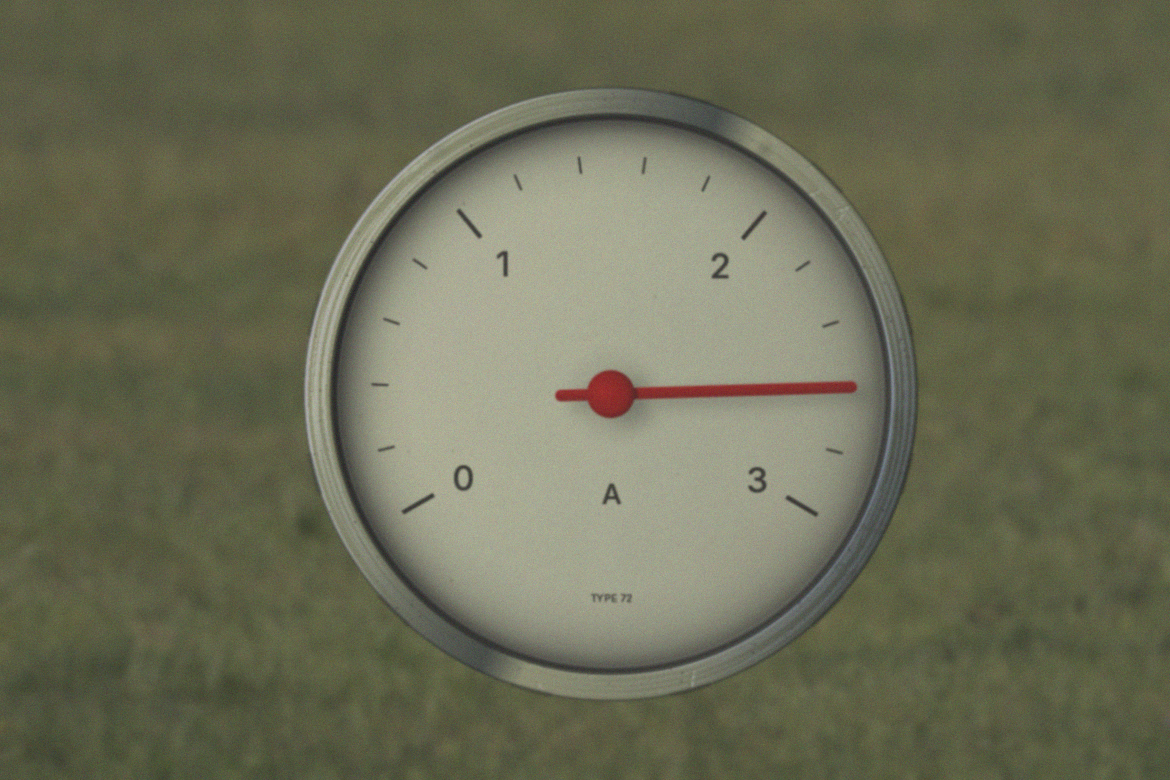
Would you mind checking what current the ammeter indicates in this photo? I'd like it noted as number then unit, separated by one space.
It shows 2.6 A
